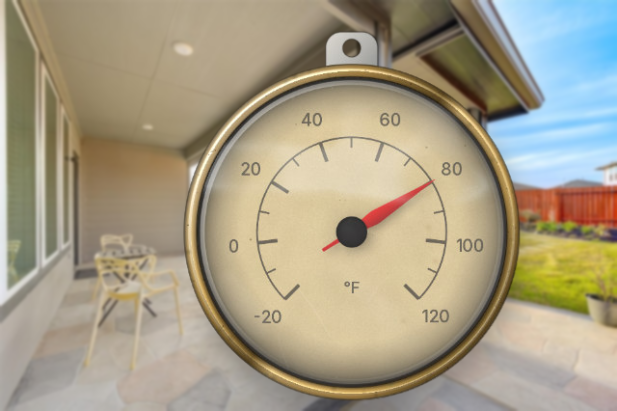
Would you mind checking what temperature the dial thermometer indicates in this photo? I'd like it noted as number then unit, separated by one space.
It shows 80 °F
